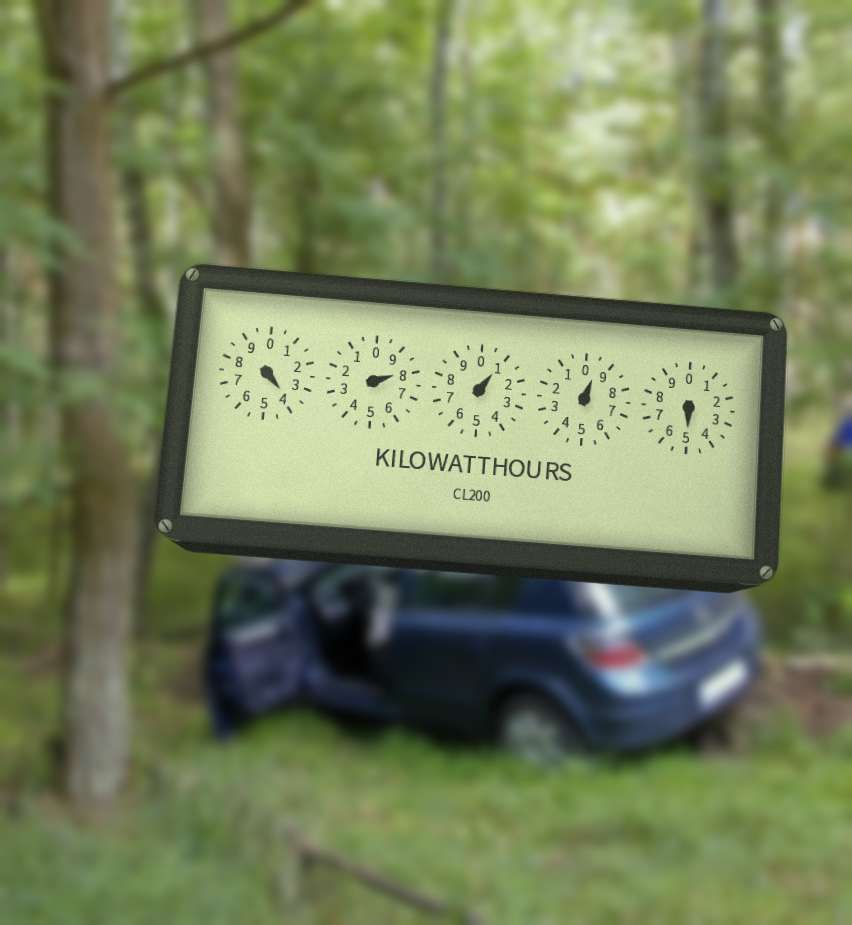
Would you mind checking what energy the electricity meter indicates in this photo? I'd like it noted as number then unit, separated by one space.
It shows 38095 kWh
